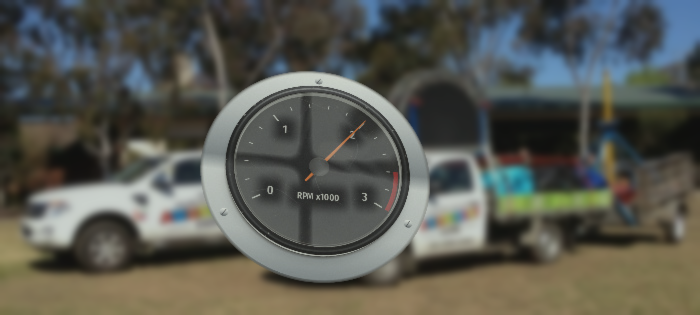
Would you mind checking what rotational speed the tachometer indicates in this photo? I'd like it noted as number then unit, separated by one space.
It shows 2000 rpm
